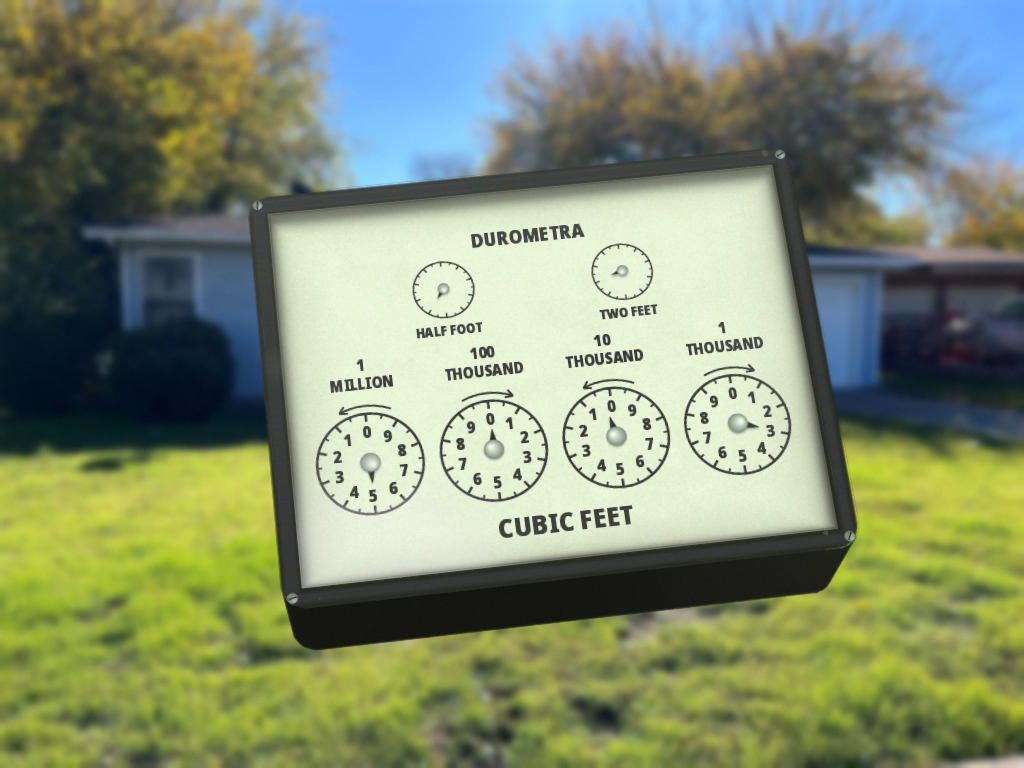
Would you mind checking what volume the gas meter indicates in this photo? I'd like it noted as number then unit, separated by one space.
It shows 500300 ft³
